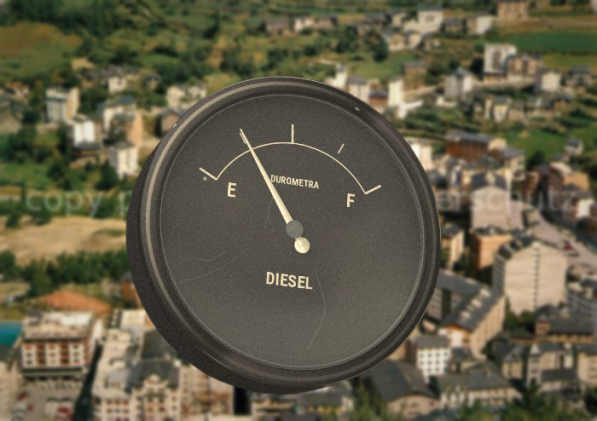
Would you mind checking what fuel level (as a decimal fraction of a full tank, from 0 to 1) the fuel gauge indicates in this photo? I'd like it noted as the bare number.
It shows 0.25
